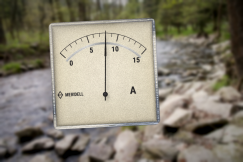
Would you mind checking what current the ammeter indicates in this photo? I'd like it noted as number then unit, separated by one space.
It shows 8 A
